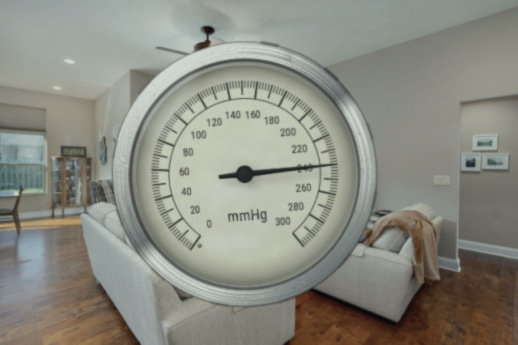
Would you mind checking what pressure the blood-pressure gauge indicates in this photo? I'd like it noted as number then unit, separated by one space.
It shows 240 mmHg
